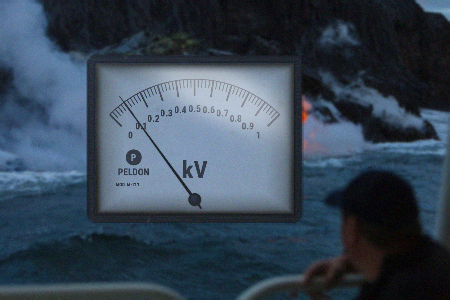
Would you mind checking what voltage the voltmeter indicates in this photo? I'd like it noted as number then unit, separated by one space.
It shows 0.1 kV
